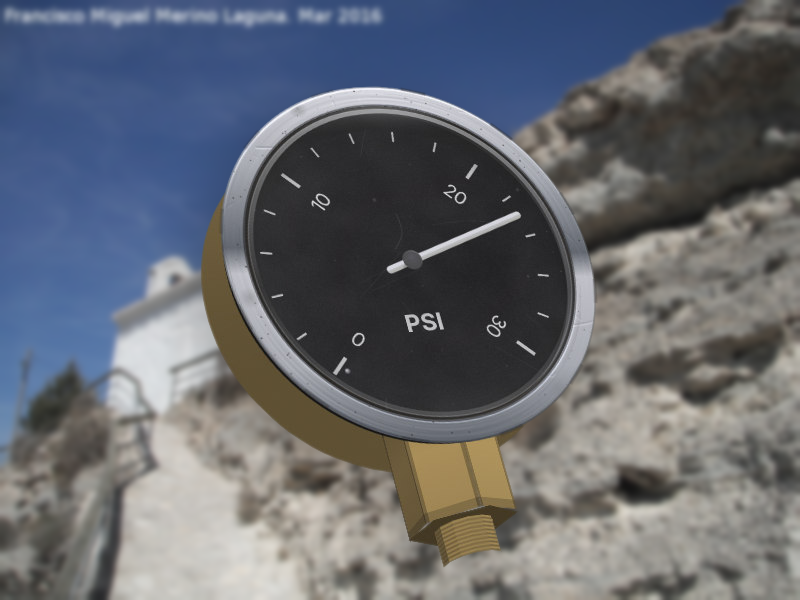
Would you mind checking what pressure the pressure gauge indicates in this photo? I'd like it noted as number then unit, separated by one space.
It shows 23 psi
